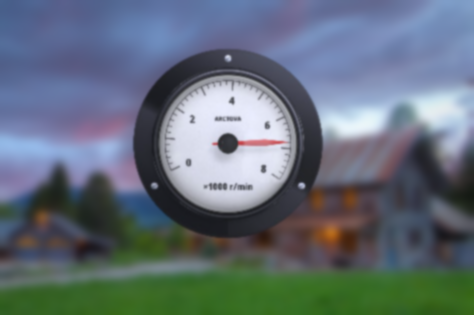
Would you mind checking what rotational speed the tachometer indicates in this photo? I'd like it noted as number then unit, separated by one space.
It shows 6800 rpm
